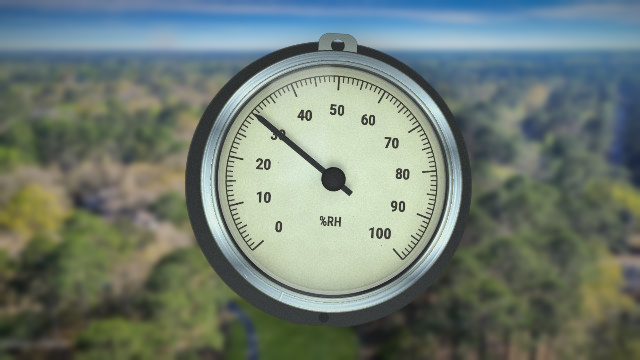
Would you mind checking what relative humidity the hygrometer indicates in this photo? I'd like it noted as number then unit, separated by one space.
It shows 30 %
